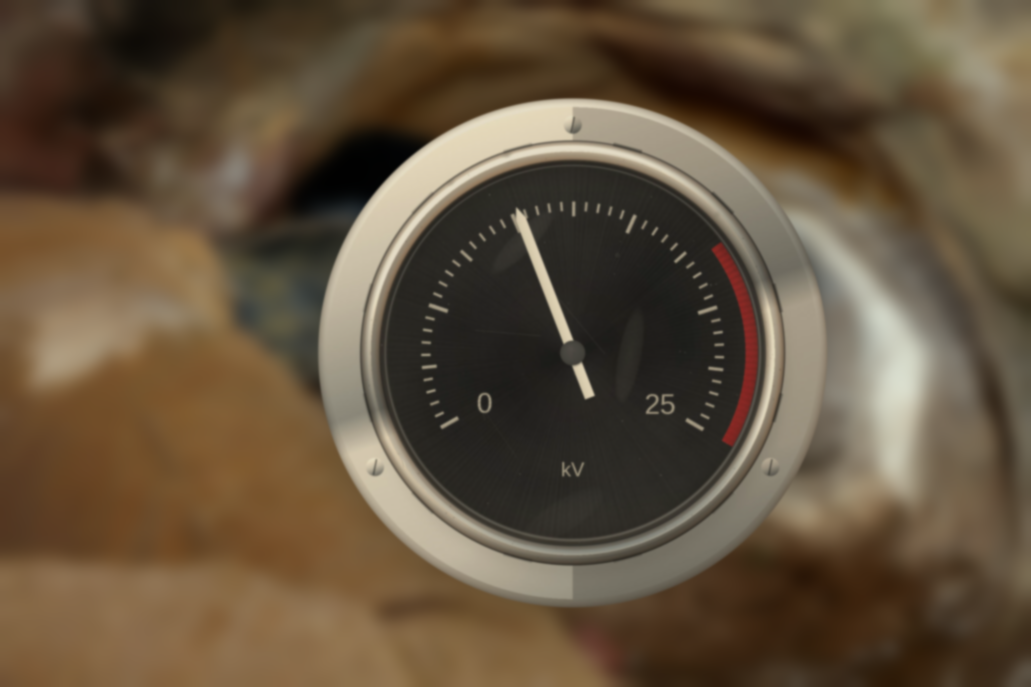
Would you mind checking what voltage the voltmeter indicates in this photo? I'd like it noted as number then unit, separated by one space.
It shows 10.25 kV
